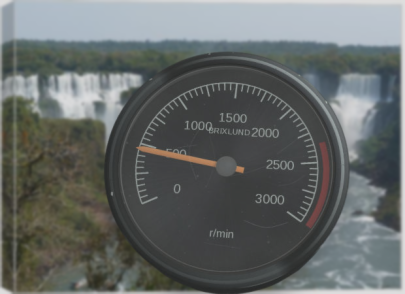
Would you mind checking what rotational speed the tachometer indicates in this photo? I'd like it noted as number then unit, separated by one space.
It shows 450 rpm
